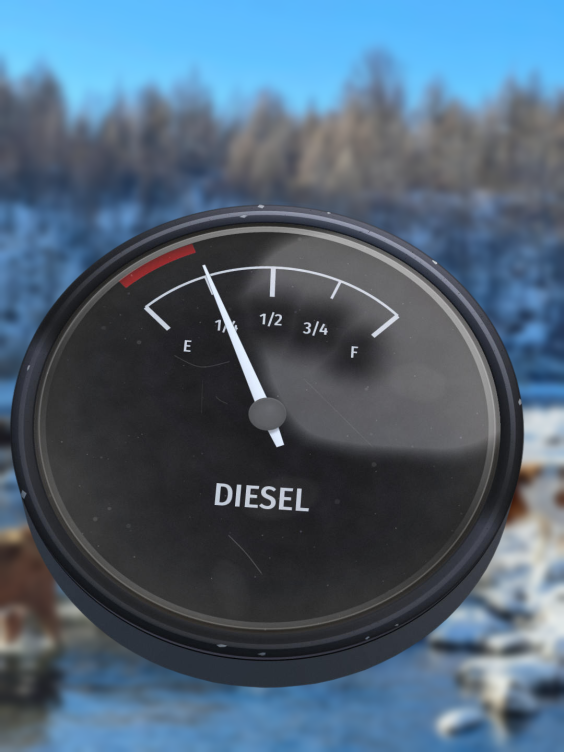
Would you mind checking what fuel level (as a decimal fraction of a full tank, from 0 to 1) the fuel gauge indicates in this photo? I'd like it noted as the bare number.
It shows 0.25
